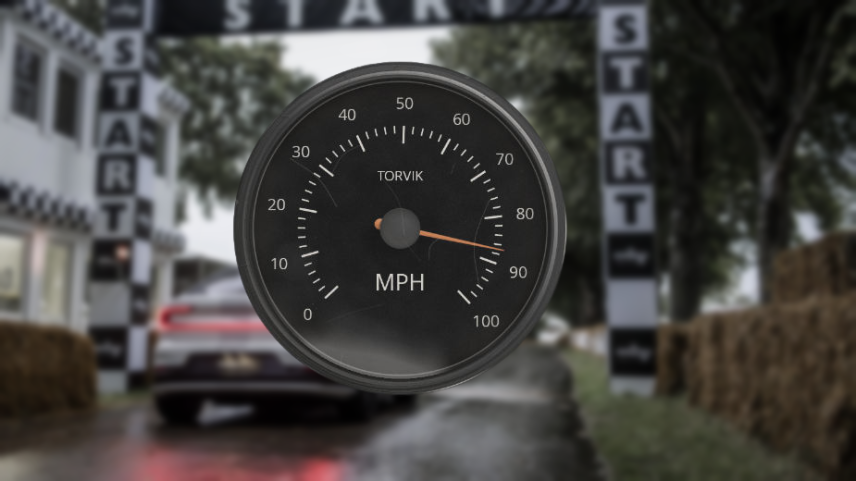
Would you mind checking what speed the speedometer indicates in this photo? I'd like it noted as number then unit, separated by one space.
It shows 87 mph
